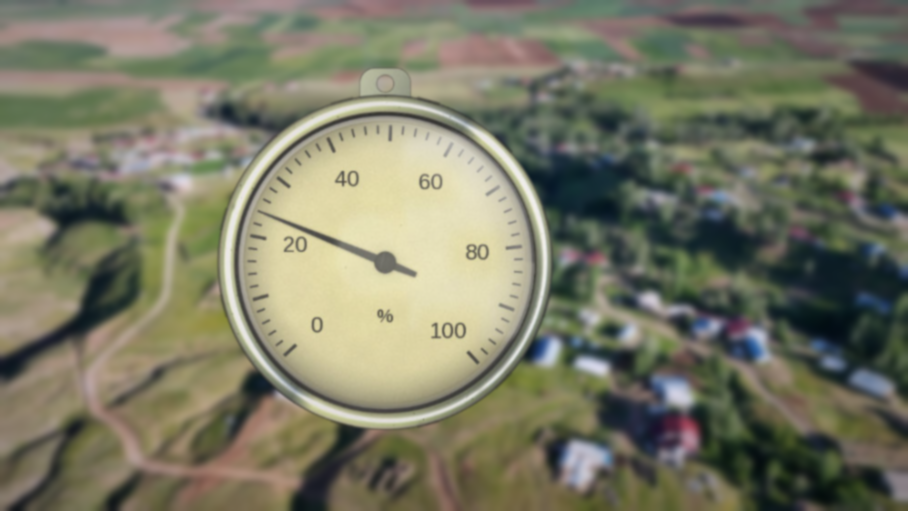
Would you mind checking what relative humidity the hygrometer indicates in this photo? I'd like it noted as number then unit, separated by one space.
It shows 24 %
